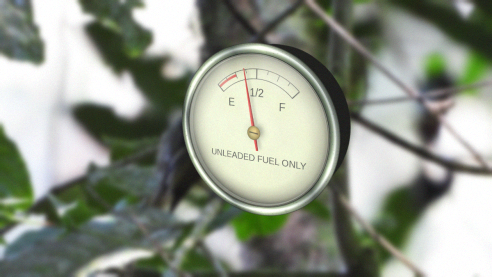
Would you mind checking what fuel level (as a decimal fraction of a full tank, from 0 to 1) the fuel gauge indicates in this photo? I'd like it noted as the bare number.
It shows 0.375
